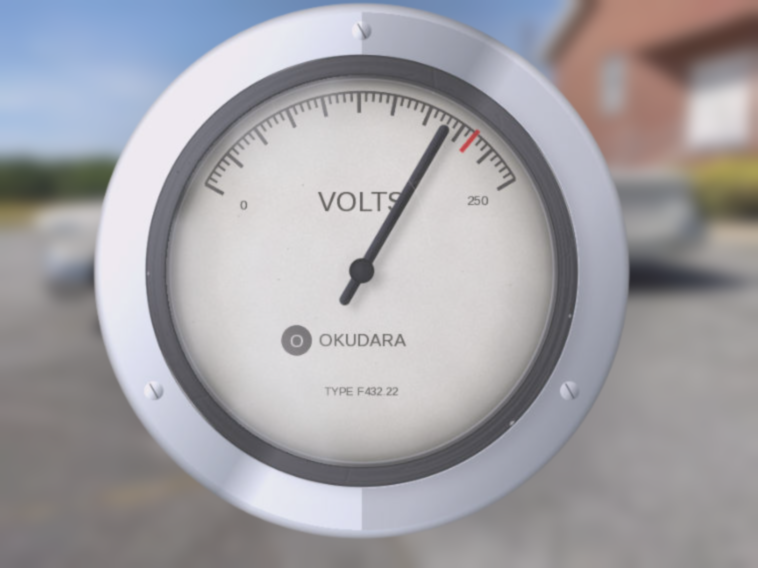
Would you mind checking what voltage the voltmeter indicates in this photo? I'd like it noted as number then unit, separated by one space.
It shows 190 V
